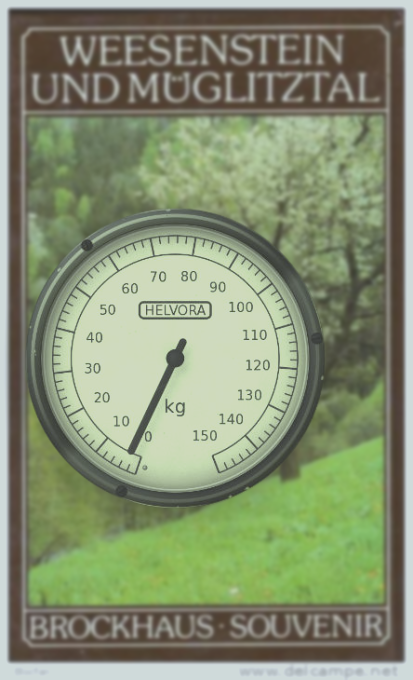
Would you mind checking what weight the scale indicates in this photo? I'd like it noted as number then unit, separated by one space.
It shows 3 kg
